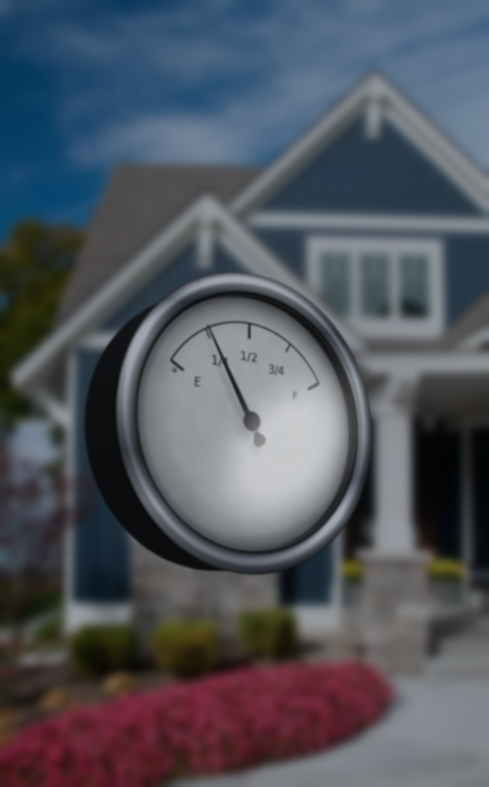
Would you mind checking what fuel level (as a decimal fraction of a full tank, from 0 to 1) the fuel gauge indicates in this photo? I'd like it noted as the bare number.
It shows 0.25
